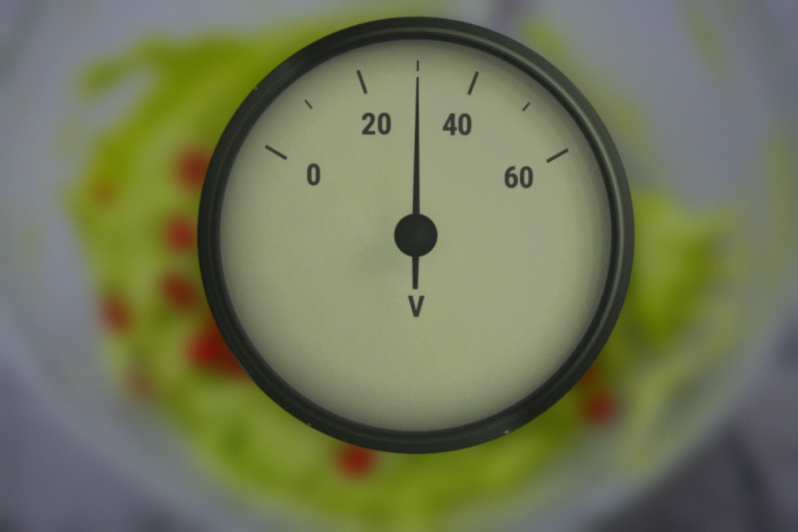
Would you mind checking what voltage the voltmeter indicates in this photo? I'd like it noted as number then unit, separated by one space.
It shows 30 V
